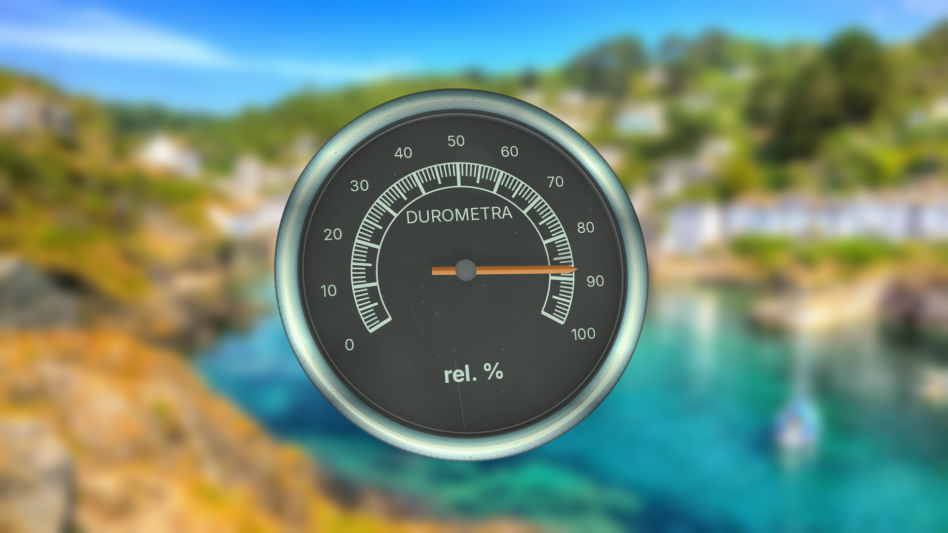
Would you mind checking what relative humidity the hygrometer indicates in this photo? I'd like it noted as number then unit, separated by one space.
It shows 88 %
